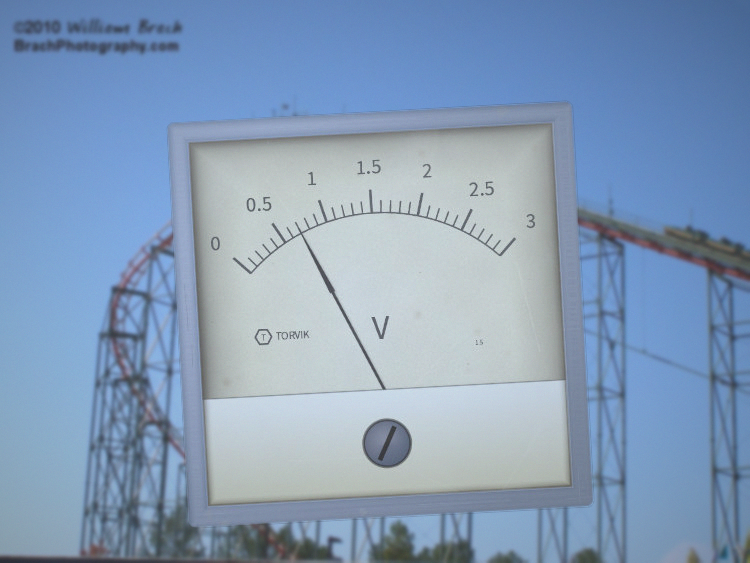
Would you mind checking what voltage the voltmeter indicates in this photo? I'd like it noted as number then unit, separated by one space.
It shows 0.7 V
